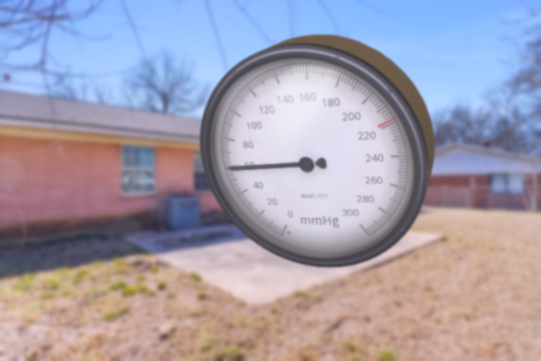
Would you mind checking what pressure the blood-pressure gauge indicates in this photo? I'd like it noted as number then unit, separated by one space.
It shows 60 mmHg
